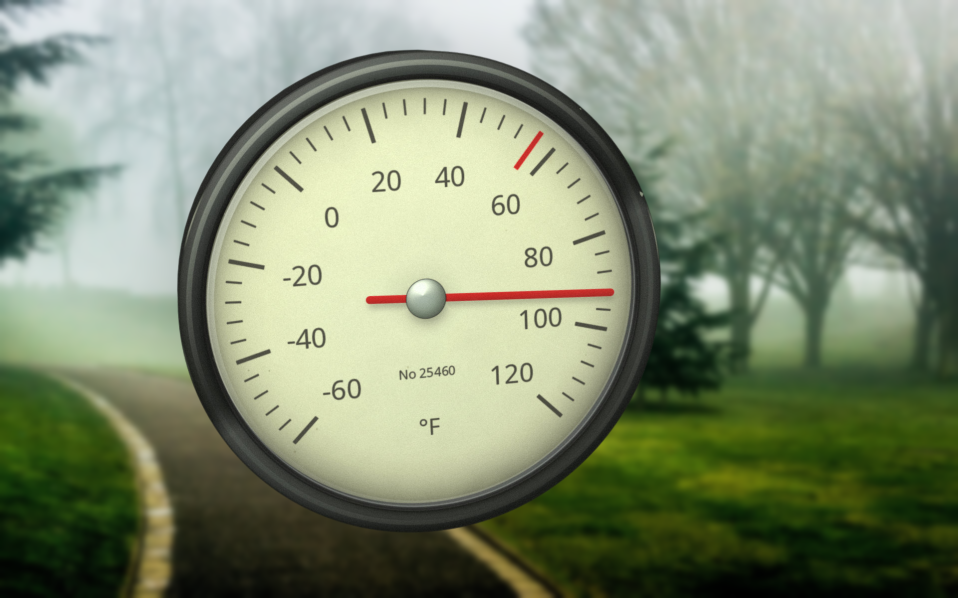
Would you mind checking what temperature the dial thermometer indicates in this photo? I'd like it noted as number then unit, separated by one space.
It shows 92 °F
